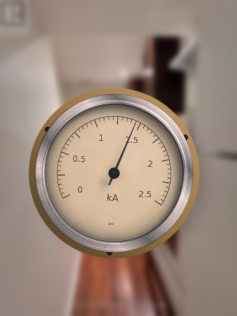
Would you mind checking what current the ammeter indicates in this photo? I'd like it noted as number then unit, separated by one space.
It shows 1.45 kA
